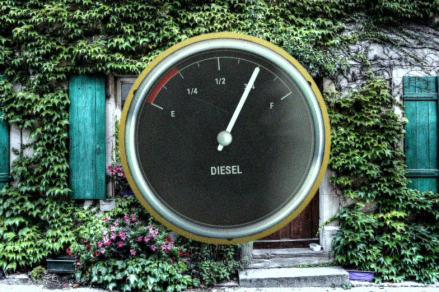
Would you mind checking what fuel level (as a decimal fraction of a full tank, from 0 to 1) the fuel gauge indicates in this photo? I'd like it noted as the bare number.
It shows 0.75
